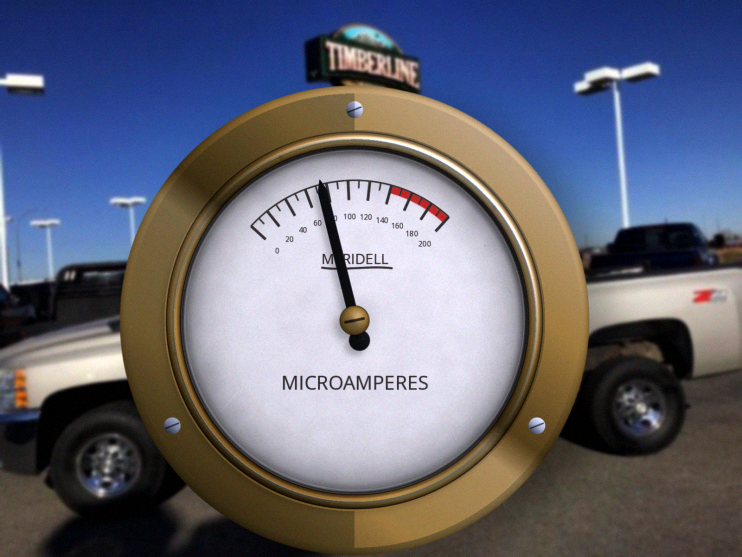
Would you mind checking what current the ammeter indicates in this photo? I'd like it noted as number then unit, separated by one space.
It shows 75 µA
